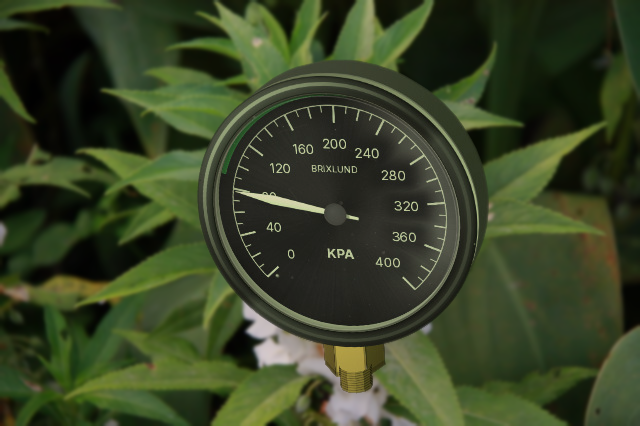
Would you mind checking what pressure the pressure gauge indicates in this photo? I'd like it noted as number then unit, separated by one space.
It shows 80 kPa
